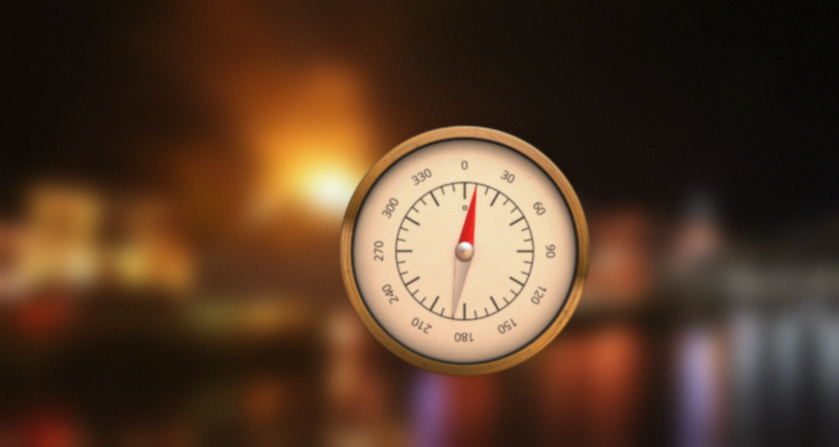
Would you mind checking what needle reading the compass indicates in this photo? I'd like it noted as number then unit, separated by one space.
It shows 10 °
